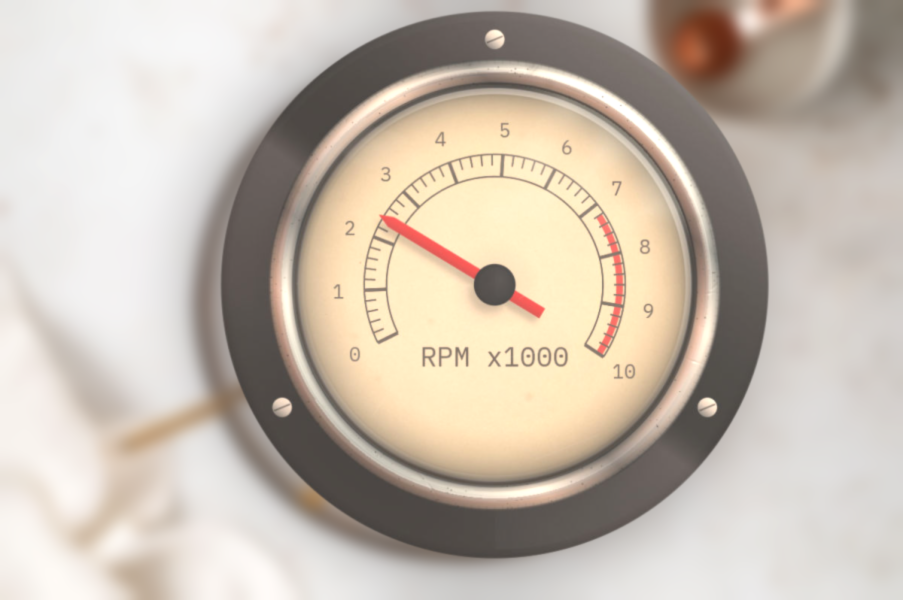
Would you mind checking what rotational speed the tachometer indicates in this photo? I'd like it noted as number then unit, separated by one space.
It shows 2400 rpm
